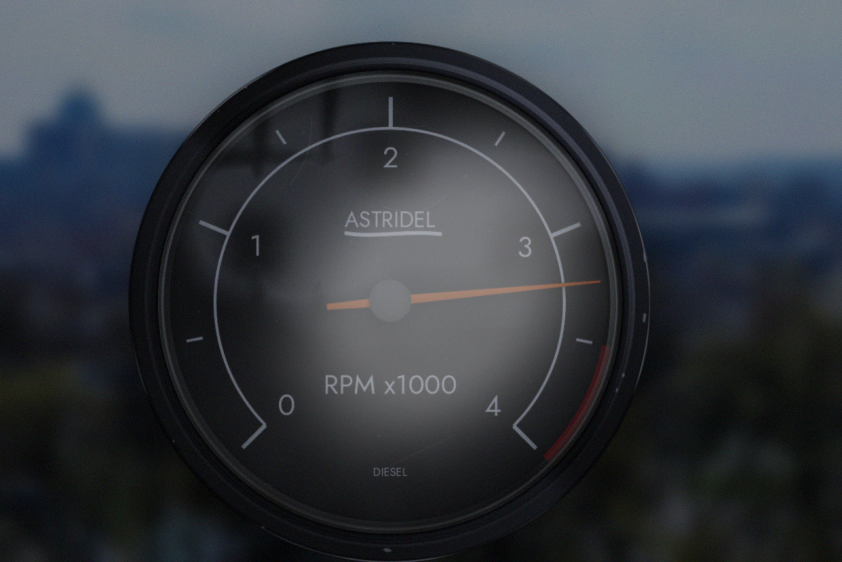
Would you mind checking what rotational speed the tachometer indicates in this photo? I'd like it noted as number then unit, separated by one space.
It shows 3250 rpm
